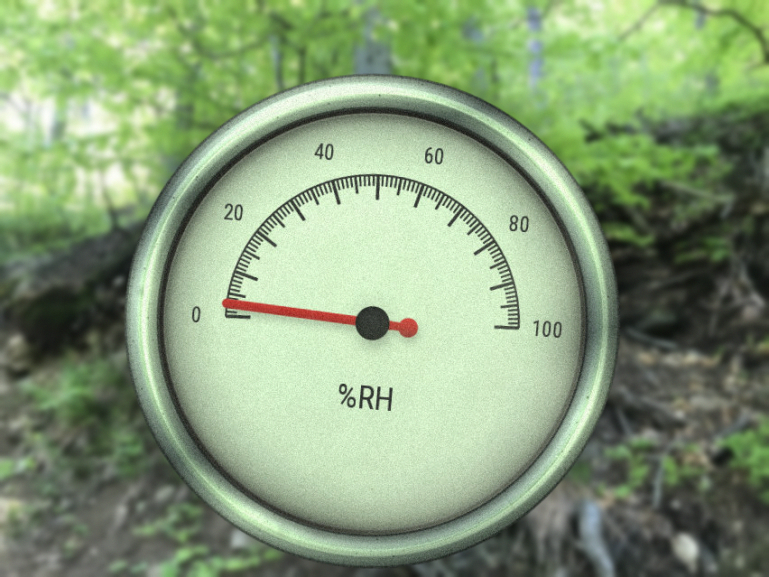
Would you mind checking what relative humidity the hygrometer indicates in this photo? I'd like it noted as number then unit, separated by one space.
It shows 3 %
